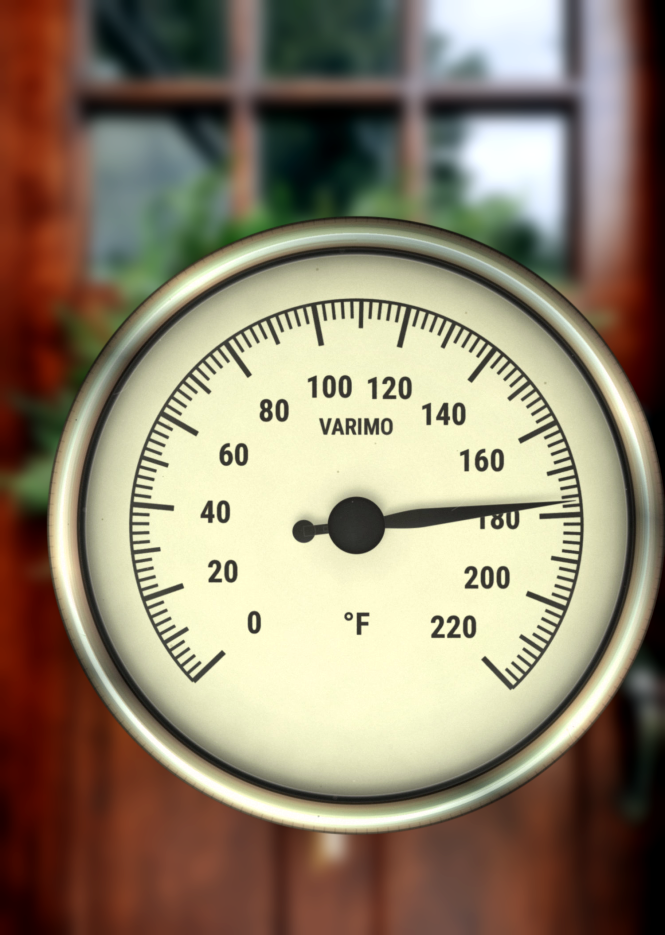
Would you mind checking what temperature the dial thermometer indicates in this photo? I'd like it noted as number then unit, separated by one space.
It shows 177 °F
